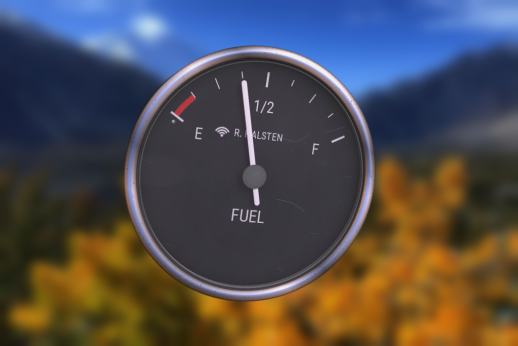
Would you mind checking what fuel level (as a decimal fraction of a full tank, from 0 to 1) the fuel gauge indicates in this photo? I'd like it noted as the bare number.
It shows 0.375
